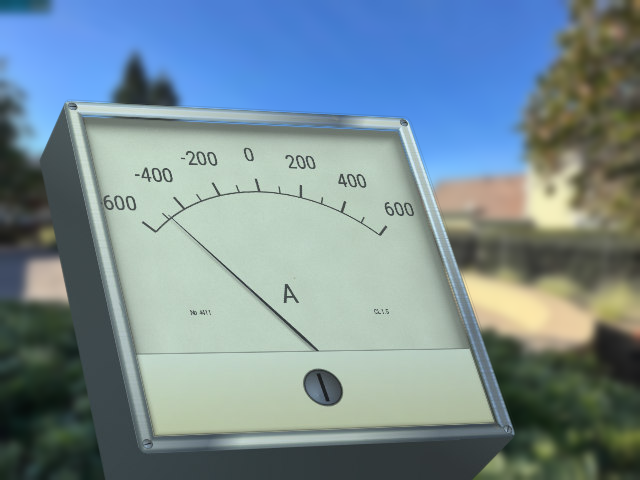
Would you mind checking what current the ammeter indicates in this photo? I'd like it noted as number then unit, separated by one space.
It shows -500 A
